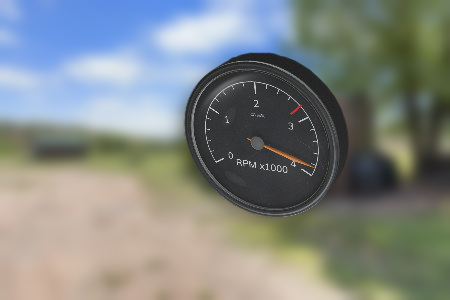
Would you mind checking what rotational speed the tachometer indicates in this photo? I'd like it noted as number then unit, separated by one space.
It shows 3800 rpm
